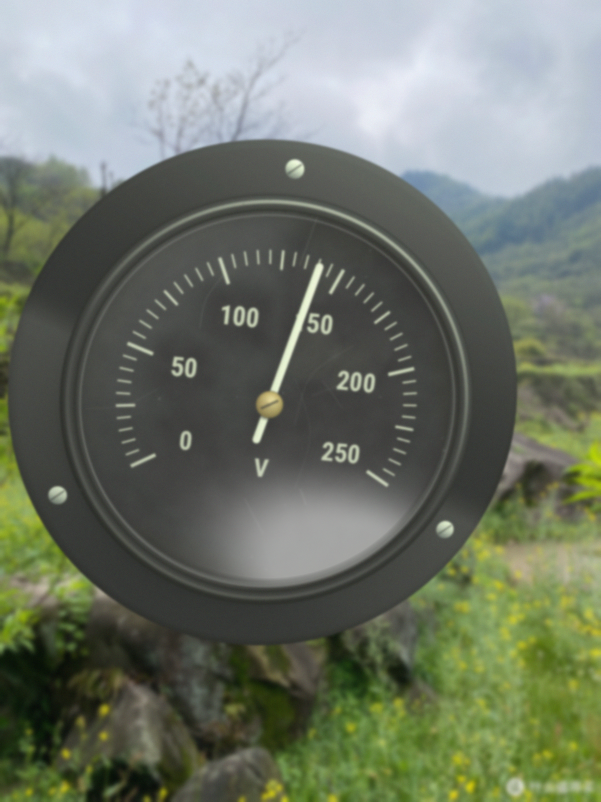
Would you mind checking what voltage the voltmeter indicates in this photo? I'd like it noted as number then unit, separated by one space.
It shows 140 V
